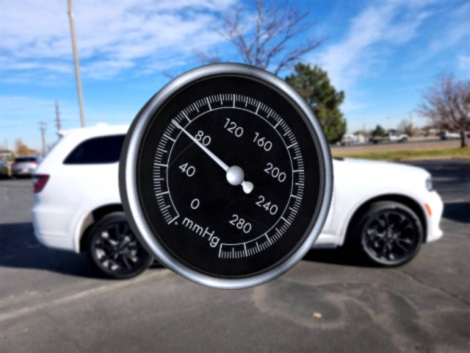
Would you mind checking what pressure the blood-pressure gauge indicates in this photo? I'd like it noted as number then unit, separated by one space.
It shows 70 mmHg
